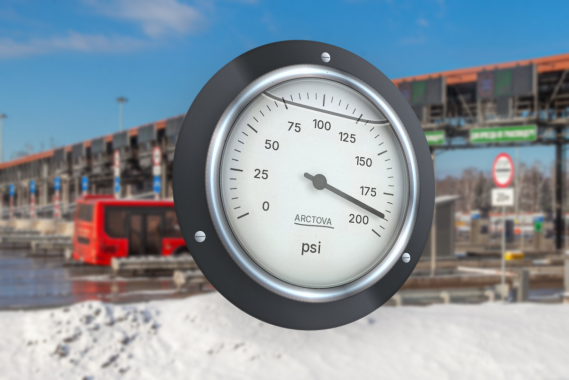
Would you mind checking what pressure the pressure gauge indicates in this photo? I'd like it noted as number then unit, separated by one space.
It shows 190 psi
